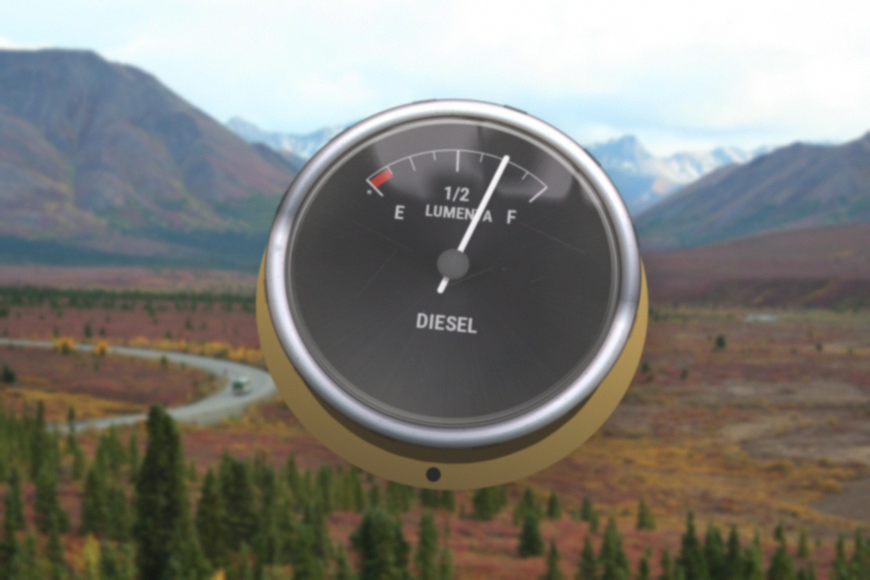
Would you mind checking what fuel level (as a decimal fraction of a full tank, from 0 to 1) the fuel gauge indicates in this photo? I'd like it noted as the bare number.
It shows 0.75
